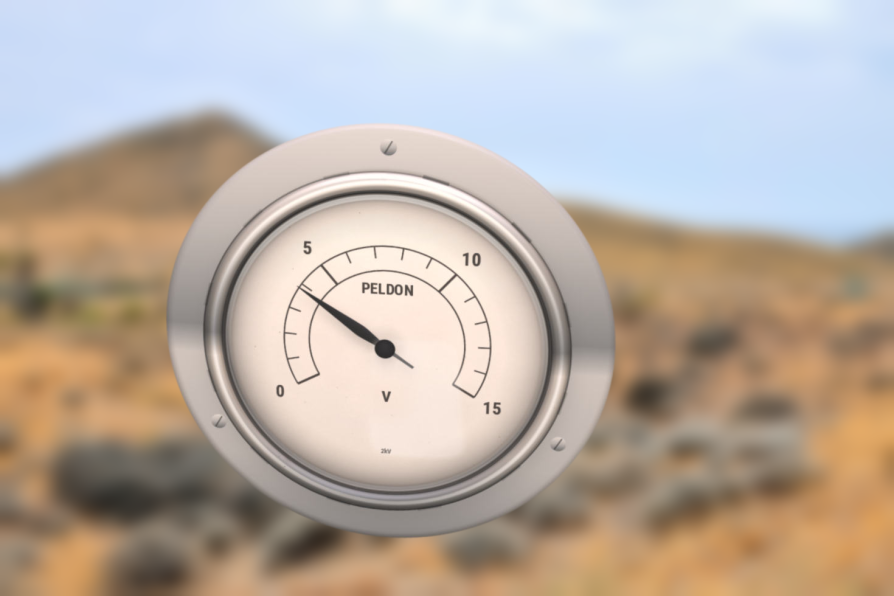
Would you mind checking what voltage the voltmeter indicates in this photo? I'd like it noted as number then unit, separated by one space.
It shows 4 V
